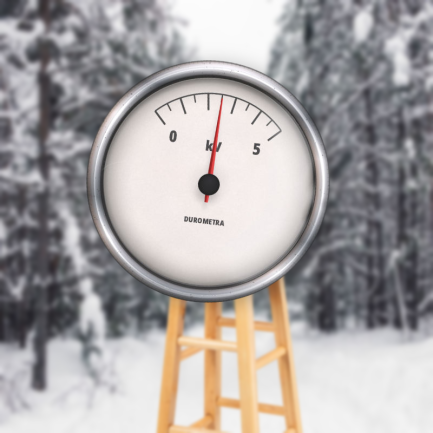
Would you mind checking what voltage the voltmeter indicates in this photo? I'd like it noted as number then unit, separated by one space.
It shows 2.5 kV
